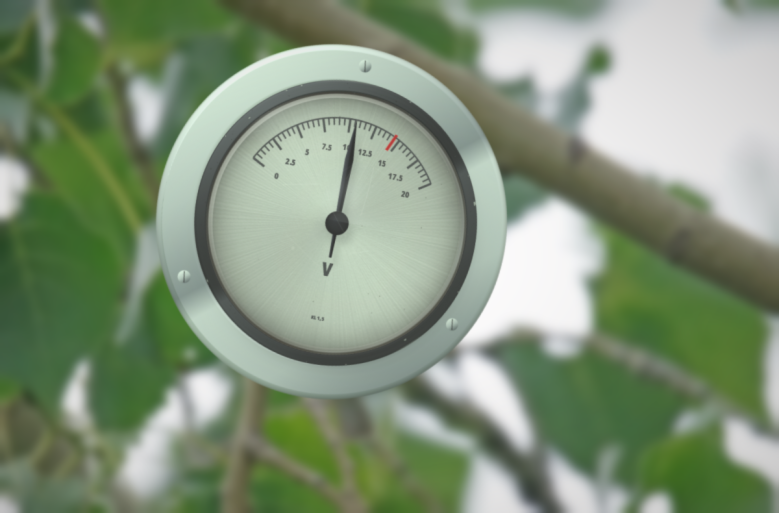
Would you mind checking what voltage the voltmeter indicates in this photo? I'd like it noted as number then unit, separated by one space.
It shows 10.5 V
